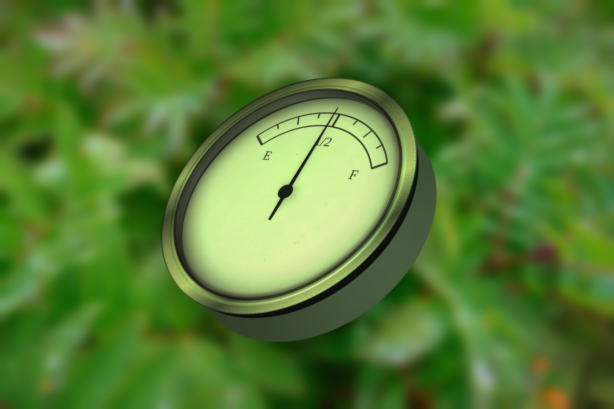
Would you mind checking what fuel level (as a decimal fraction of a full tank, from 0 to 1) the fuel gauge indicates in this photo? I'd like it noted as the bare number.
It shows 0.5
